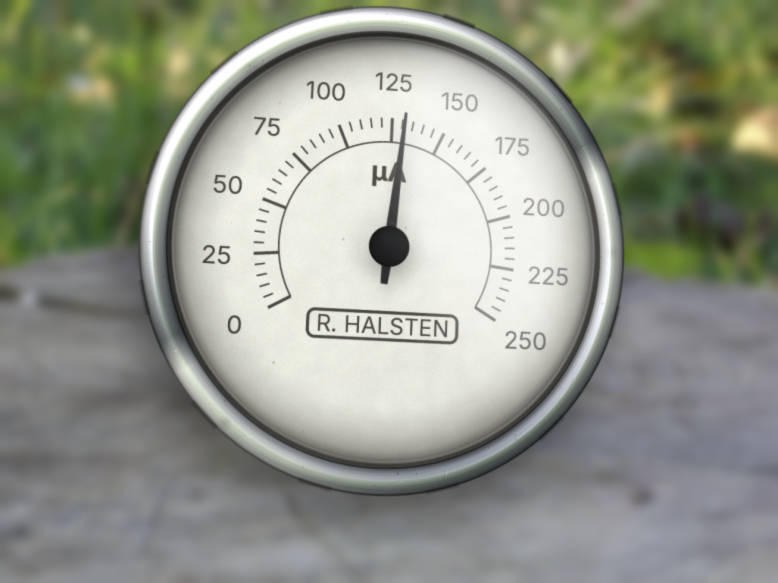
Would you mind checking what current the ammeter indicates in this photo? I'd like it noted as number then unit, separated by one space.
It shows 130 µA
